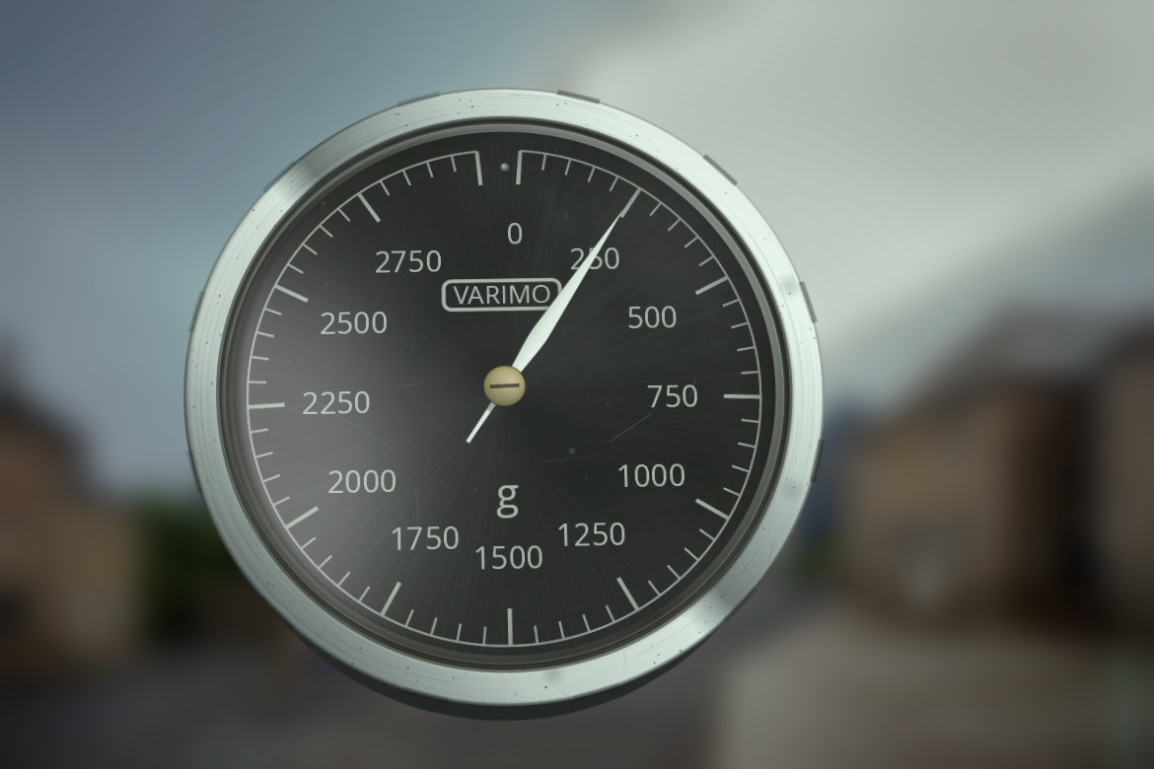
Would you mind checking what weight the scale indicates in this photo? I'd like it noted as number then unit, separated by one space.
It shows 250 g
